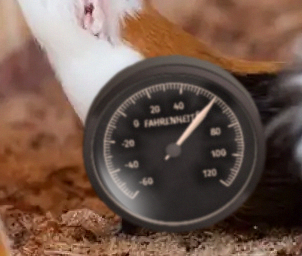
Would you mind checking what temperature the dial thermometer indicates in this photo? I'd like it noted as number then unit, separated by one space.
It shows 60 °F
